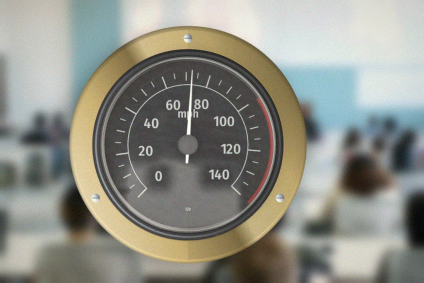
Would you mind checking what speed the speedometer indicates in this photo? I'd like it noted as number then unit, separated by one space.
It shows 72.5 mph
